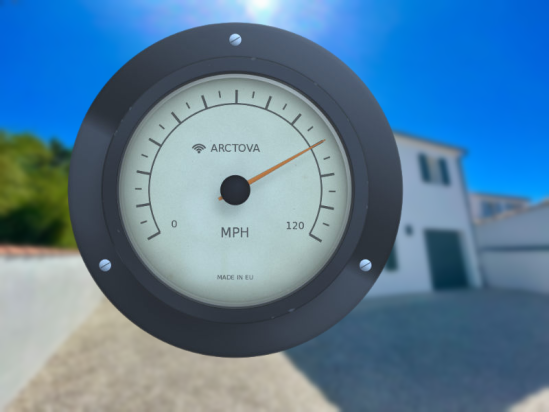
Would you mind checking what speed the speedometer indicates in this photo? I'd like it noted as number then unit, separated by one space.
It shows 90 mph
